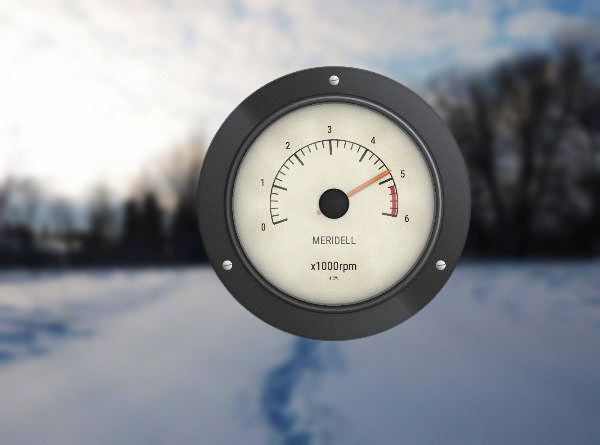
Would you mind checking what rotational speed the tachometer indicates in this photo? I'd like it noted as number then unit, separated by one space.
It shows 4800 rpm
